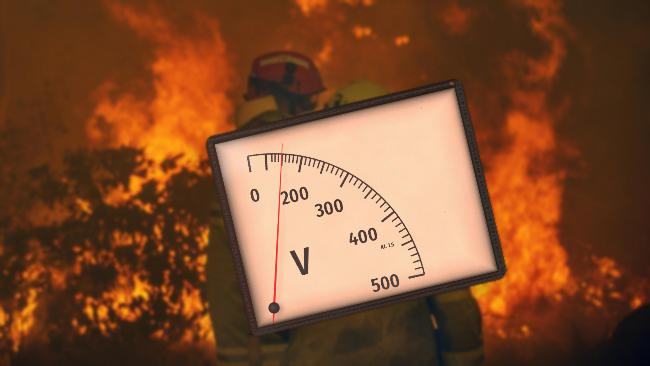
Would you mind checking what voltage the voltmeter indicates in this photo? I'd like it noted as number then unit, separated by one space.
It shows 150 V
